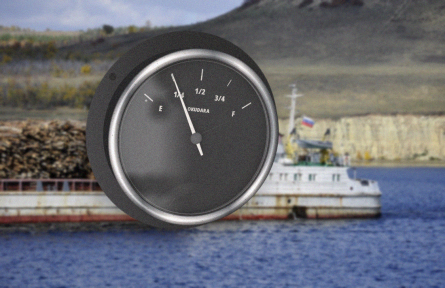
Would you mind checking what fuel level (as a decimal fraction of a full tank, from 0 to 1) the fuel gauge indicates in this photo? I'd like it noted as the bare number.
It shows 0.25
